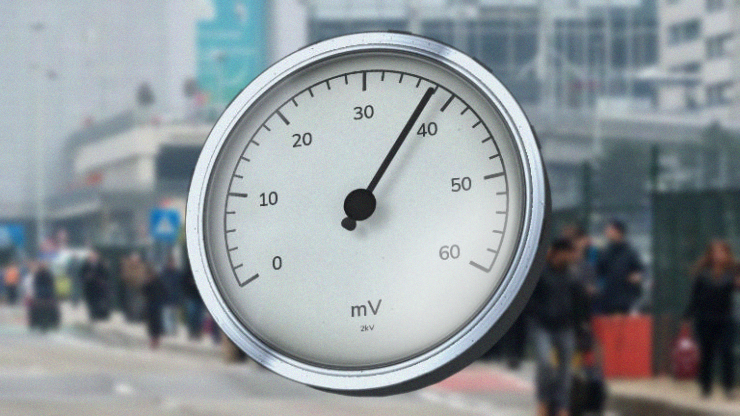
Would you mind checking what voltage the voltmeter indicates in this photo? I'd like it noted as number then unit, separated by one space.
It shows 38 mV
